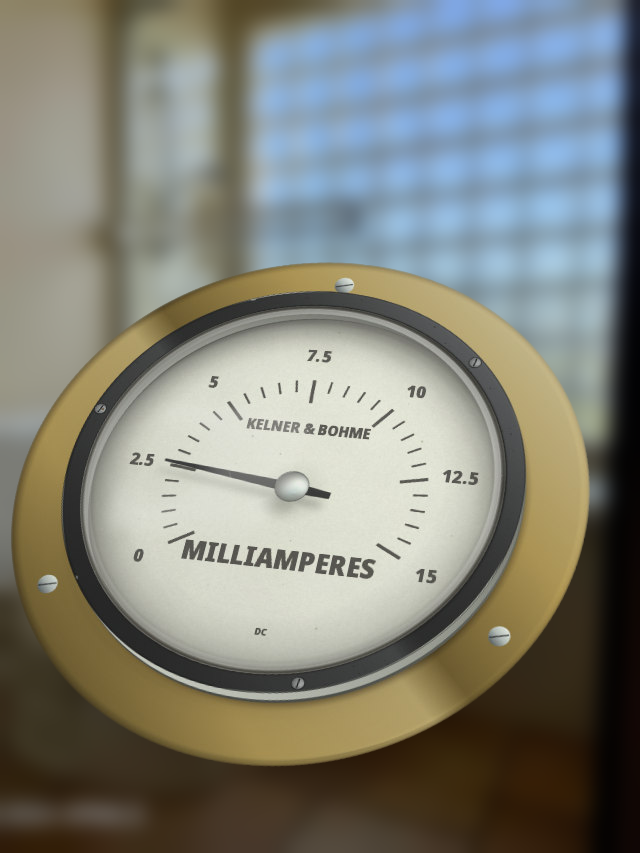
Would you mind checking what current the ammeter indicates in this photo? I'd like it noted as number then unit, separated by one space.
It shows 2.5 mA
